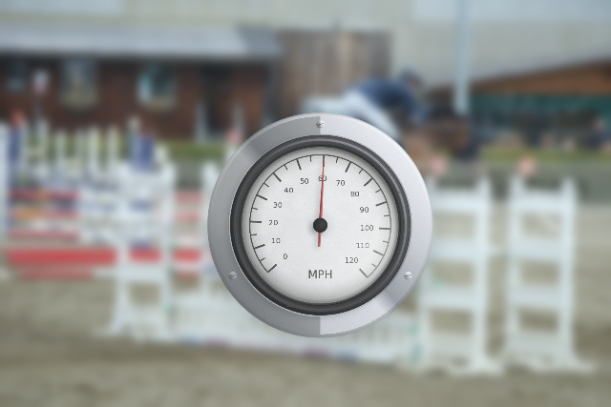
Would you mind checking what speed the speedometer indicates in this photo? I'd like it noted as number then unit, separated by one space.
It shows 60 mph
